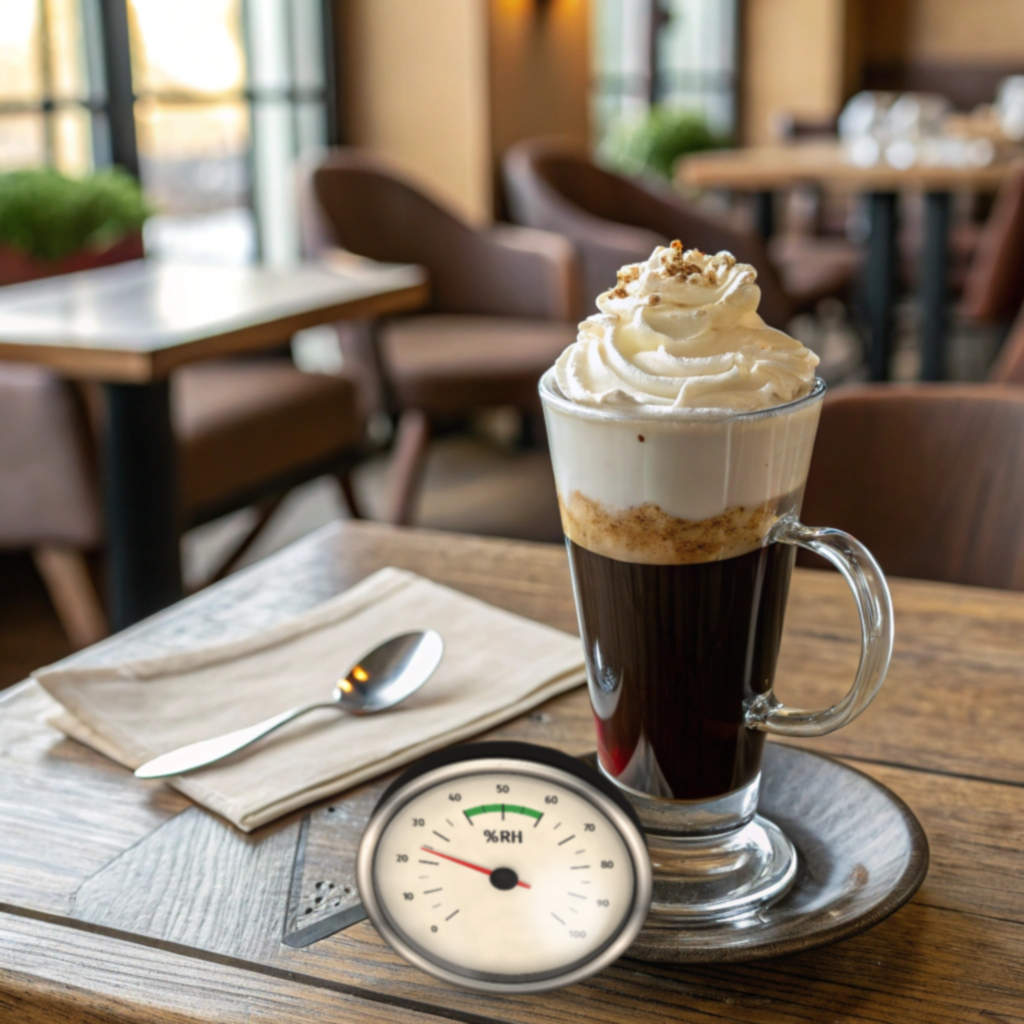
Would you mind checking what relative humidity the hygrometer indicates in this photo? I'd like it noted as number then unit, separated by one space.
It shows 25 %
